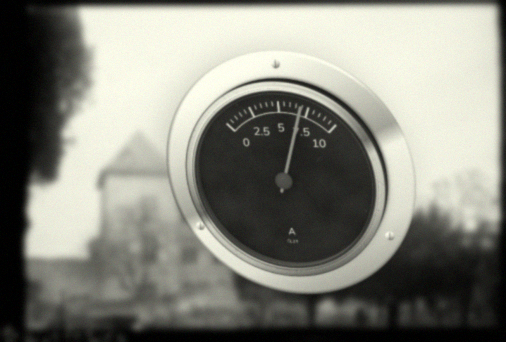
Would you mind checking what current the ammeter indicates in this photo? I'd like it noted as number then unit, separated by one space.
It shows 7 A
